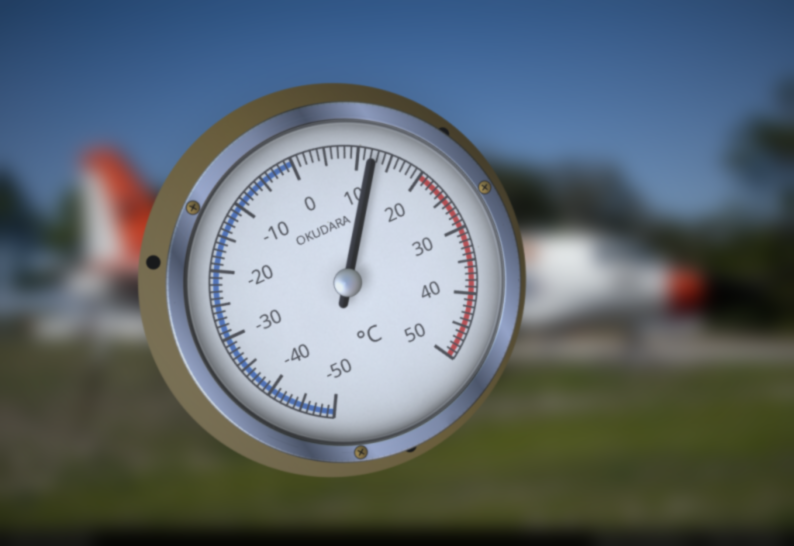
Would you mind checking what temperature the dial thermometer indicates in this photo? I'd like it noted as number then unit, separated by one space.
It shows 12 °C
